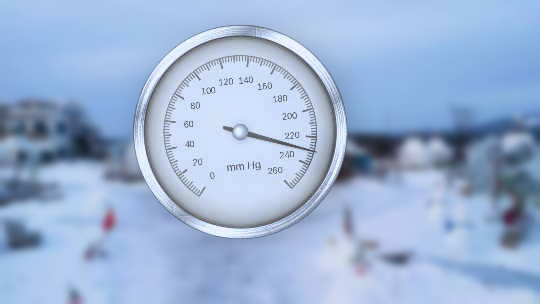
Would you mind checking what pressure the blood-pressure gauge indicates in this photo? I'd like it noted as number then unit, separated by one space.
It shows 230 mmHg
